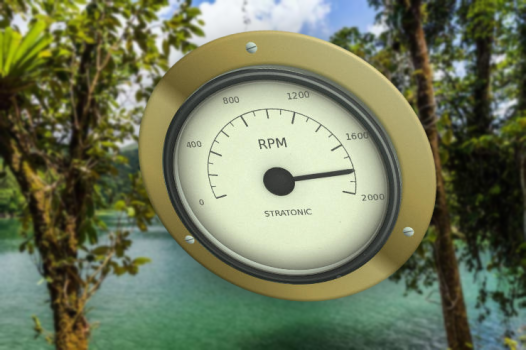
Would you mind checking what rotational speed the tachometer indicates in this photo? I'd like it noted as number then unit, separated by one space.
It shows 1800 rpm
